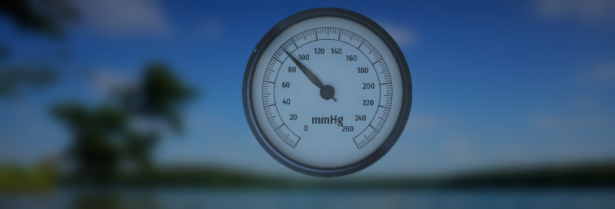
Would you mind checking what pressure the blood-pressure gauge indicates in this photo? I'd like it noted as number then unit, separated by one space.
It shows 90 mmHg
